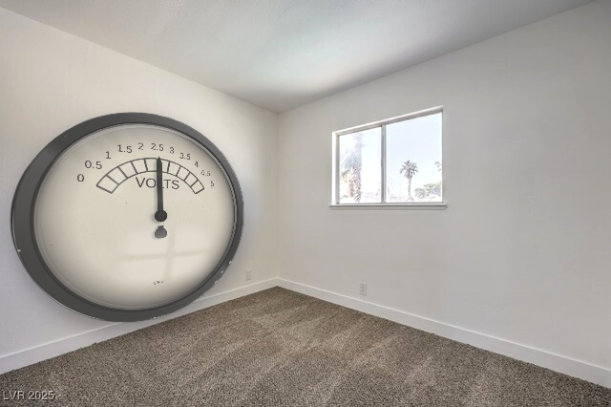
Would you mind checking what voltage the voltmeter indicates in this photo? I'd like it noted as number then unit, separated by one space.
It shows 2.5 V
